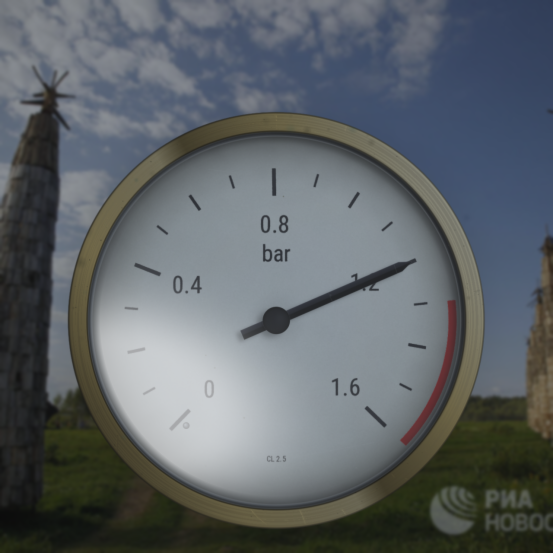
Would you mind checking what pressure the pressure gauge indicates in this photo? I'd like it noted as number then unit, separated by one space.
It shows 1.2 bar
